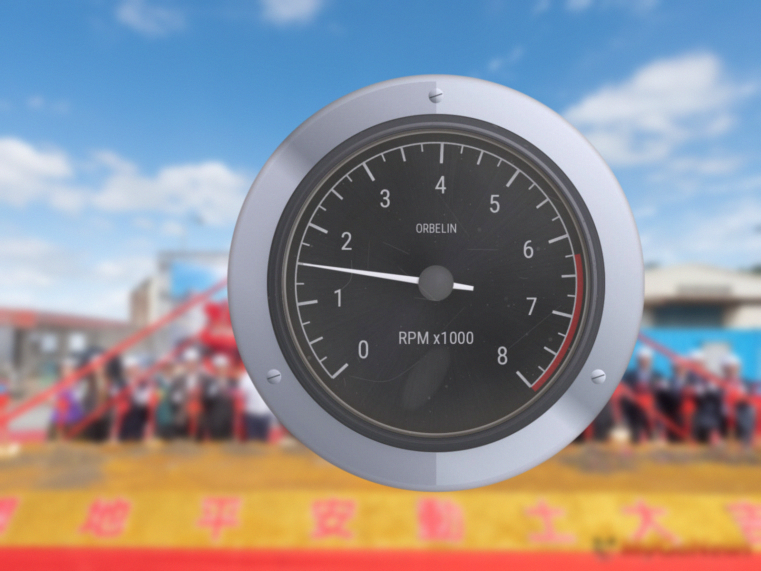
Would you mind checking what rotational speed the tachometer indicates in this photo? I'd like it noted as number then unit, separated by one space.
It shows 1500 rpm
